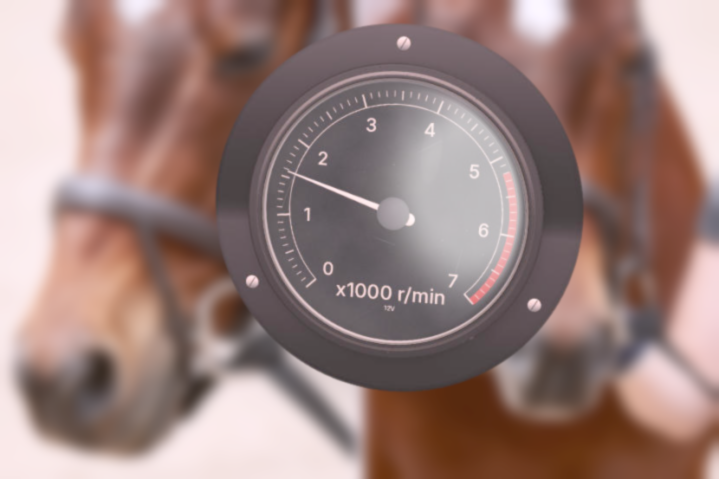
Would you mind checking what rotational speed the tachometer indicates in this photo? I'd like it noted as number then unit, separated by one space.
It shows 1600 rpm
